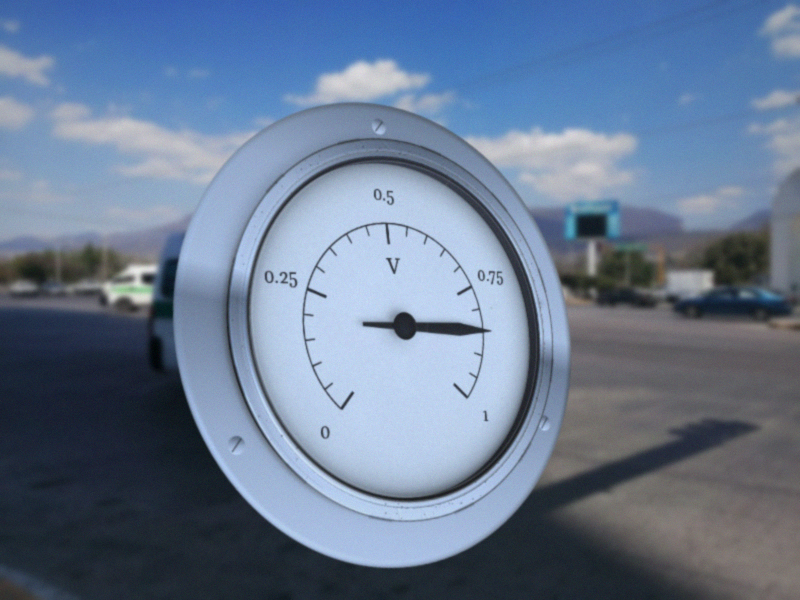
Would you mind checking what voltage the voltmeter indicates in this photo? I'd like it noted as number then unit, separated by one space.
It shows 0.85 V
